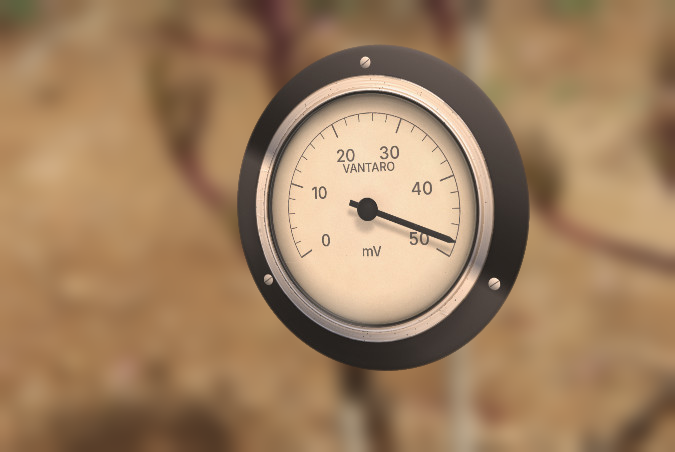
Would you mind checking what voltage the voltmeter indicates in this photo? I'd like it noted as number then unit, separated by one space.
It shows 48 mV
